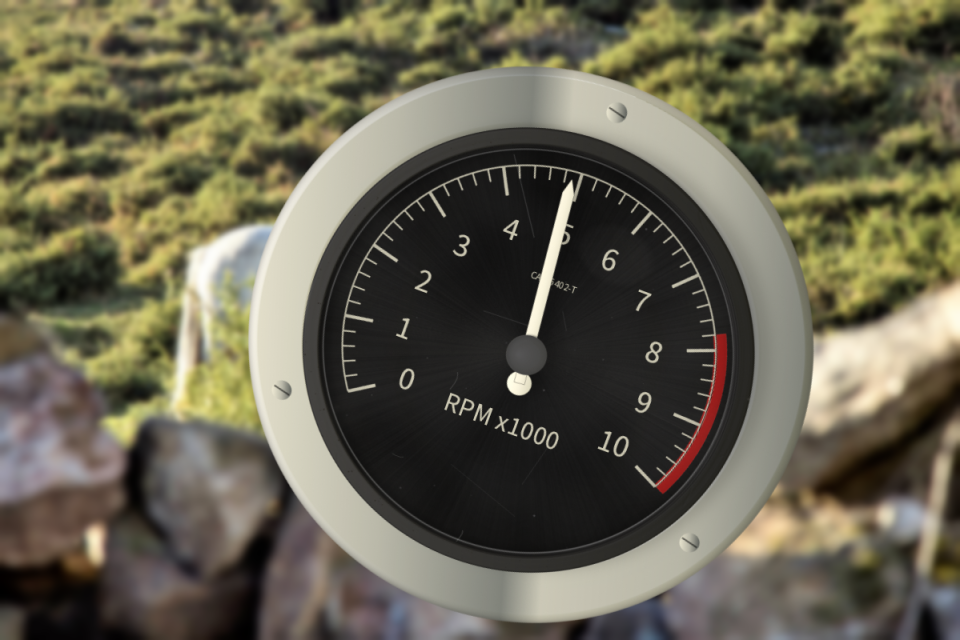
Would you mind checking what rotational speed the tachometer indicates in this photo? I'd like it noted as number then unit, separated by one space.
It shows 4900 rpm
